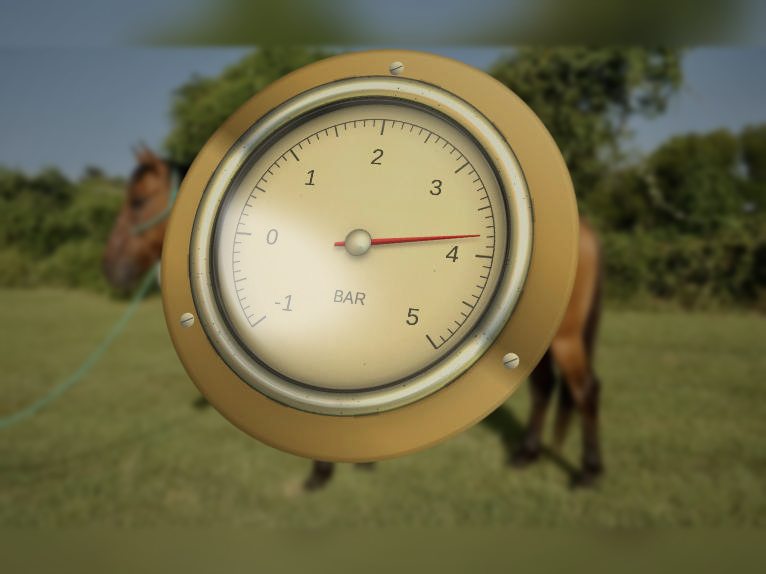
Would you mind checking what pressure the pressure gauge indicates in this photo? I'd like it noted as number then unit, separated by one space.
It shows 3.8 bar
